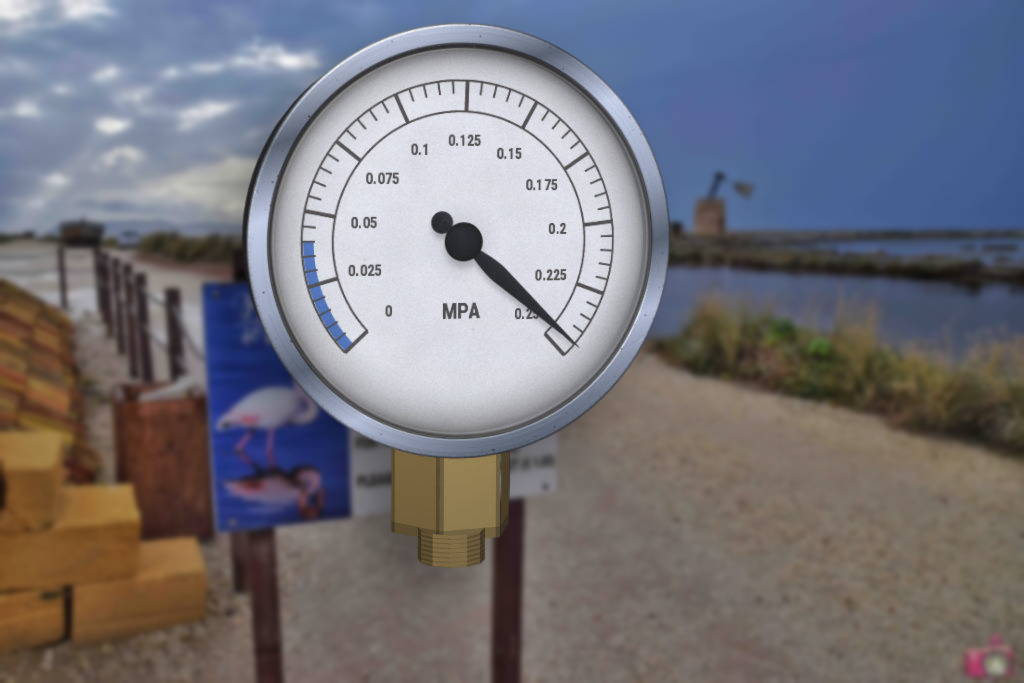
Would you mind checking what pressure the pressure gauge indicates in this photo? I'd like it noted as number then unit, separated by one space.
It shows 0.245 MPa
